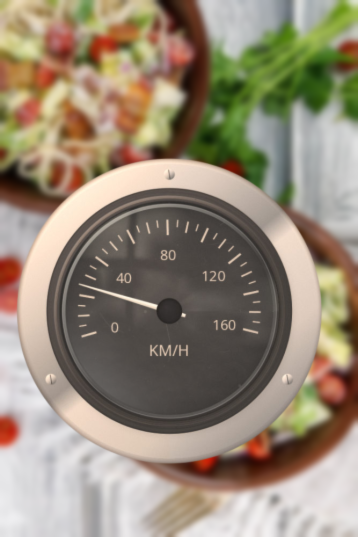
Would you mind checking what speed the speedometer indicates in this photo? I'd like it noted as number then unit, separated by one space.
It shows 25 km/h
